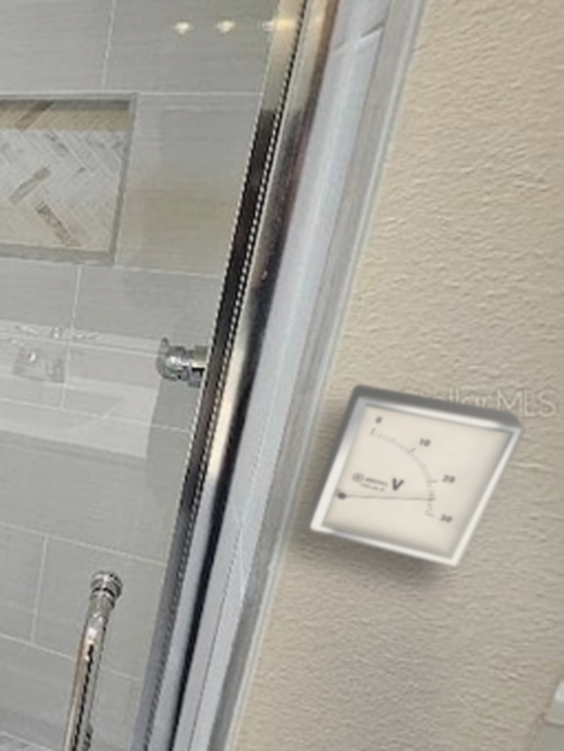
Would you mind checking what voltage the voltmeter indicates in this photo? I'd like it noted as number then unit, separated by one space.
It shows 25 V
